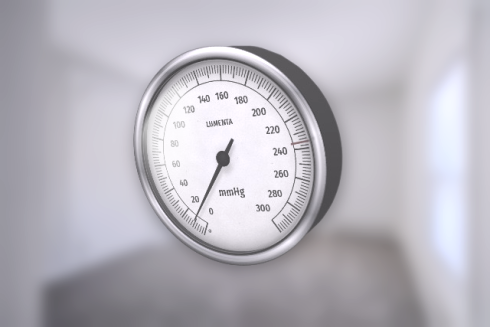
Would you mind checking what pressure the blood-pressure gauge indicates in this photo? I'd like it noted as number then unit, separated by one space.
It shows 10 mmHg
